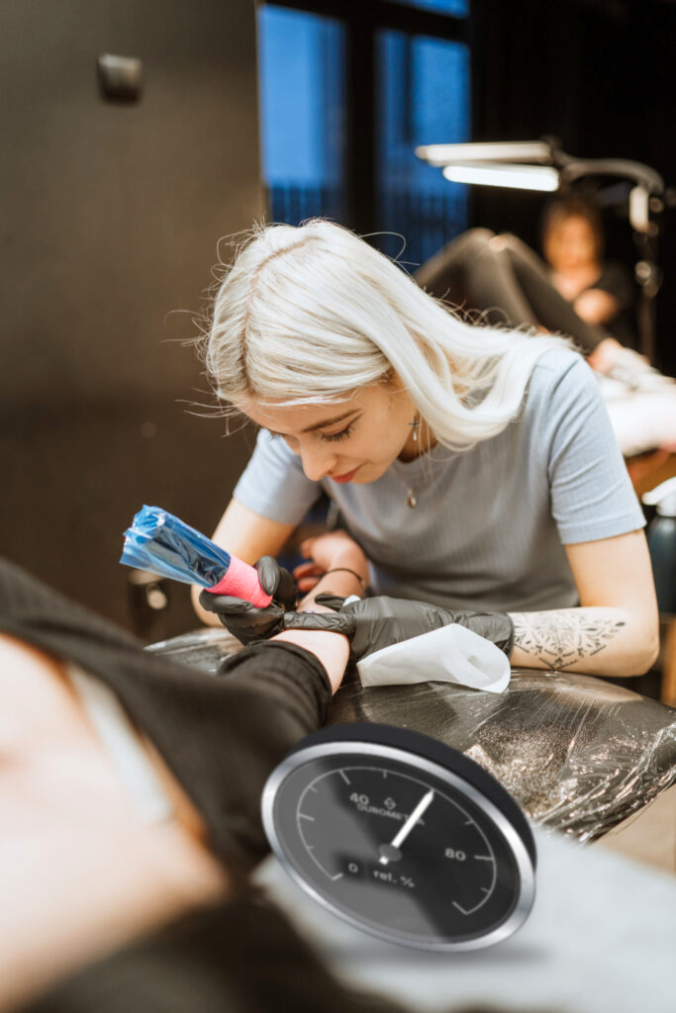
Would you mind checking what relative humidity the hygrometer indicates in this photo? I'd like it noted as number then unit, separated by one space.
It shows 60 %
